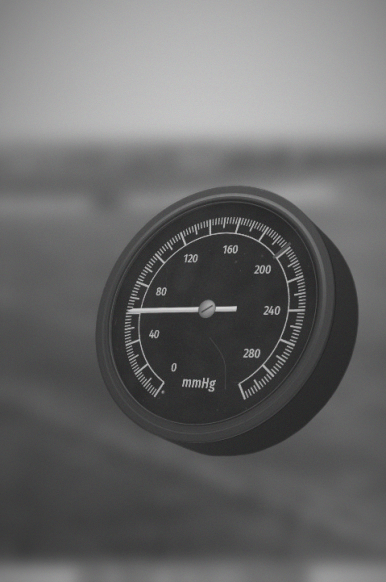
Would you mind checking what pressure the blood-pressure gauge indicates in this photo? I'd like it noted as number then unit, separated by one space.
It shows 60 mmHg
